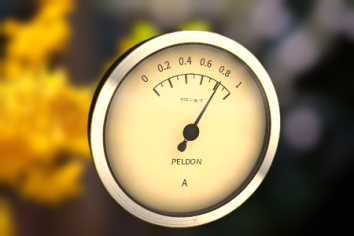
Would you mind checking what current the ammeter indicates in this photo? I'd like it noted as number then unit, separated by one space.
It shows 0.8 A
